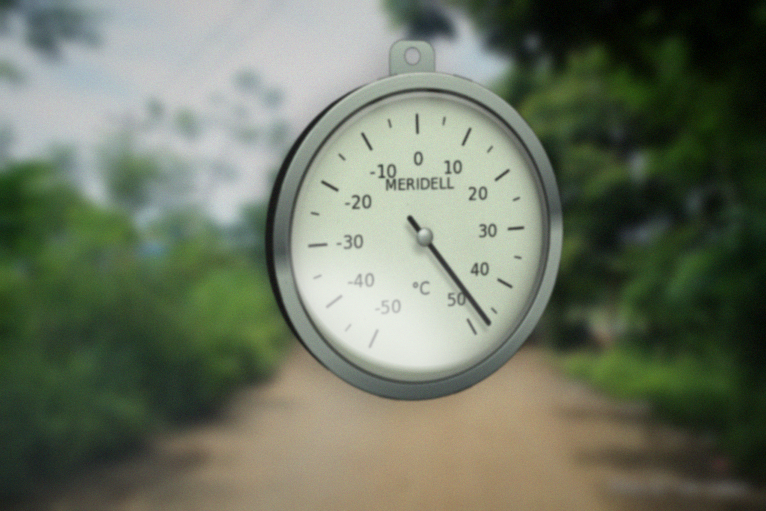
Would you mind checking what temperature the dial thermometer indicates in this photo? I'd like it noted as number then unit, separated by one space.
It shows 47.5 °C
